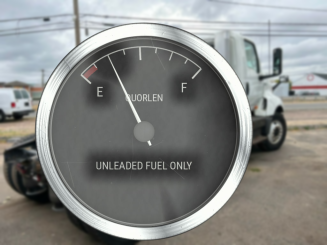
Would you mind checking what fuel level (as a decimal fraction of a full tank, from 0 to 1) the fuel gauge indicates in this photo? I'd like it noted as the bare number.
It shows 0.25
